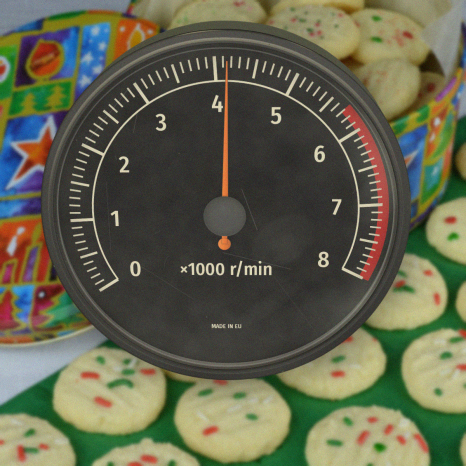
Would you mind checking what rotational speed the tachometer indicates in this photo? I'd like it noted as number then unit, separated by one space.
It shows 4150 rpm
